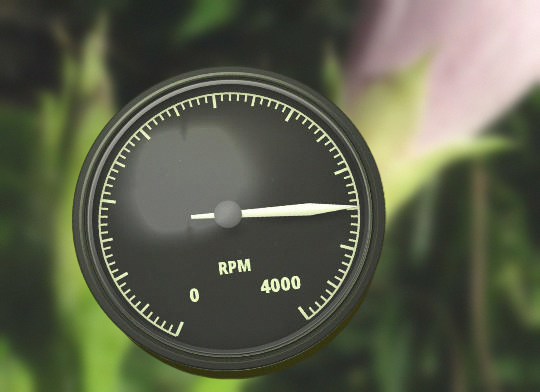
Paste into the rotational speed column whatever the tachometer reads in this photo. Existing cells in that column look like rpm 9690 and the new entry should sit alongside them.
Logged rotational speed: rpm 3250
